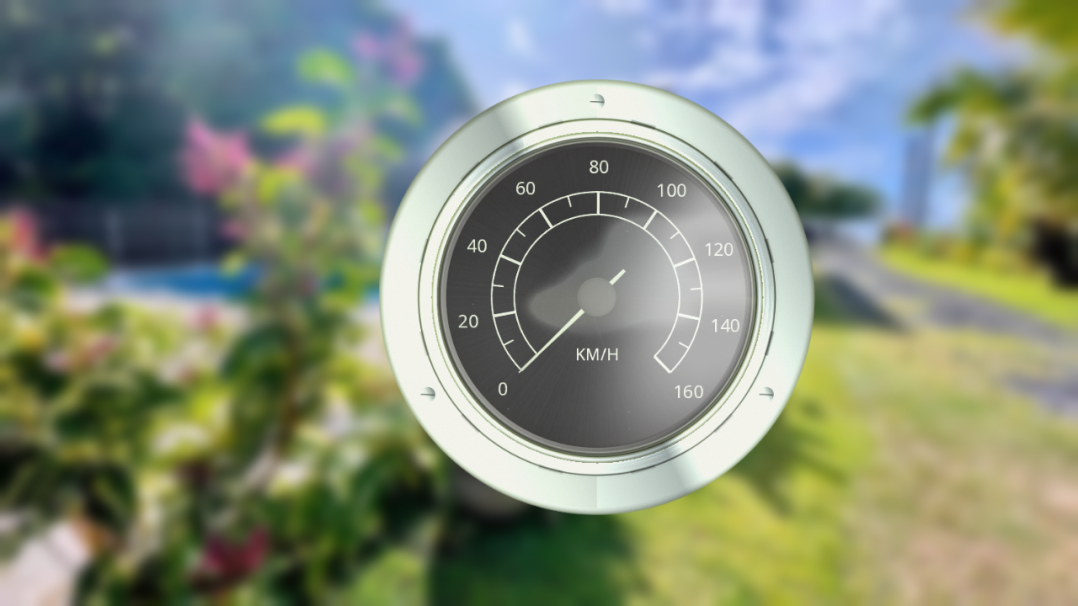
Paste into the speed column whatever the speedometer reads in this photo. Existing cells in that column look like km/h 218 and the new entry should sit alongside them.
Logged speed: km/h 0
